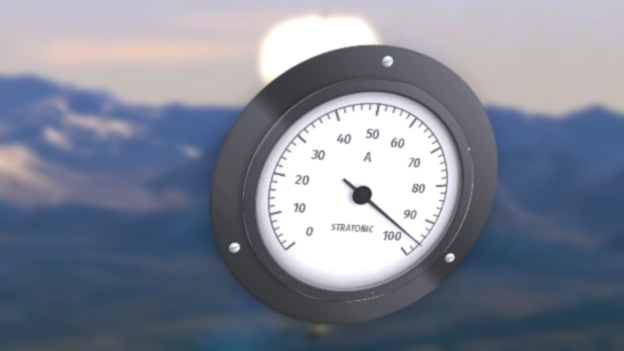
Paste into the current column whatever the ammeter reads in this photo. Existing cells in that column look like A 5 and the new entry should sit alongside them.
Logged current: A 96
